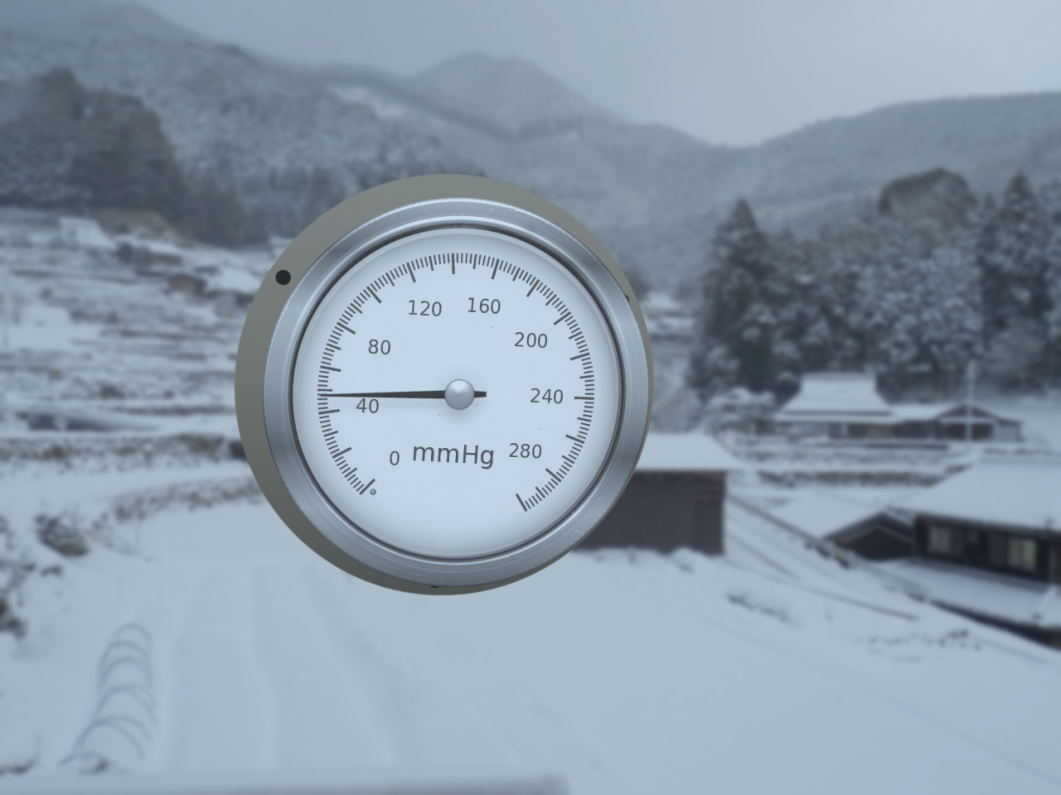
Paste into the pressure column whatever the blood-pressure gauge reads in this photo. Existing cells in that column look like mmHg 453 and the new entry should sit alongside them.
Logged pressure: mmHg 48
